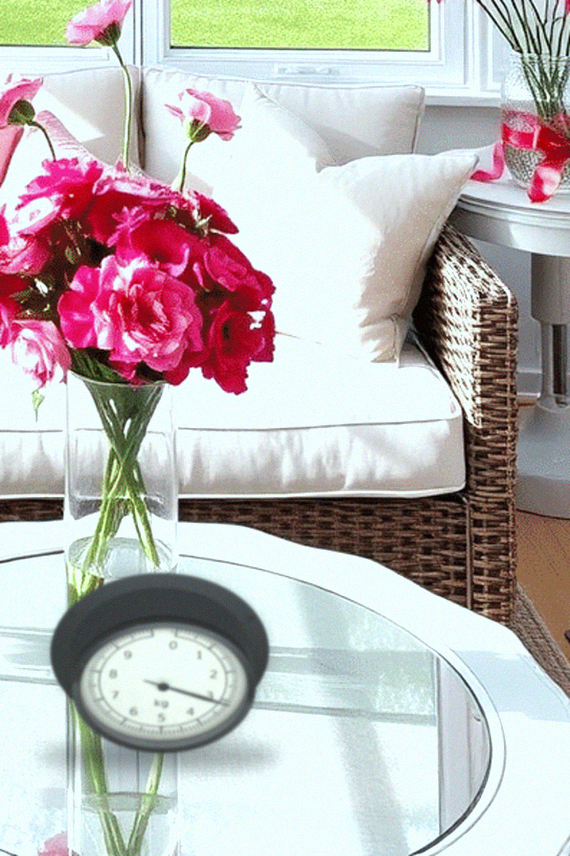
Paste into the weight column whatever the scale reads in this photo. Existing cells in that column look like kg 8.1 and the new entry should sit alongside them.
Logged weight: kg 3
